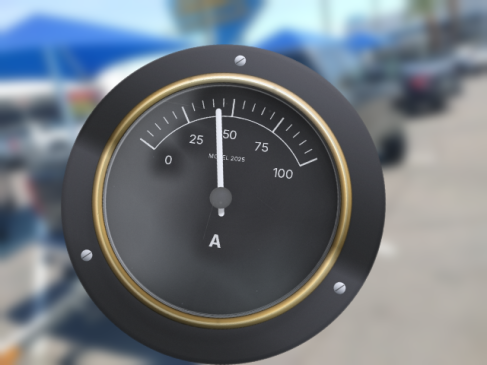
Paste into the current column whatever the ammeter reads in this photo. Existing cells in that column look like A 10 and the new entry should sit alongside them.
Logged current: A 42.5
